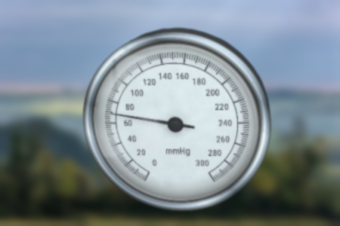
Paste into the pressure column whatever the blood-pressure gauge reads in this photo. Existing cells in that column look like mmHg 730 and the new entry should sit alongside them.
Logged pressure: mmHg 70
